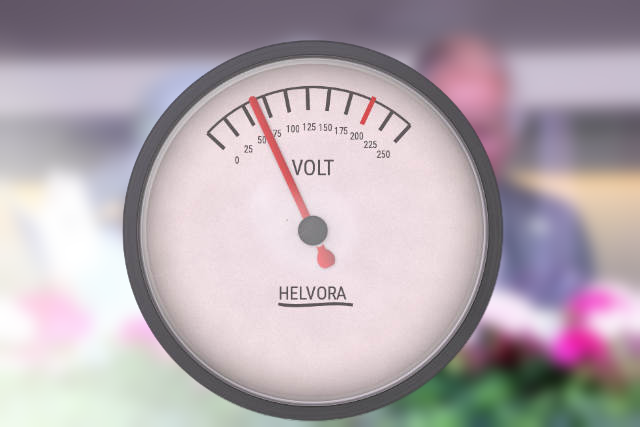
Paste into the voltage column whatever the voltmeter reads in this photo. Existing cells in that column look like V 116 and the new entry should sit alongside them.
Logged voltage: V 62.5
